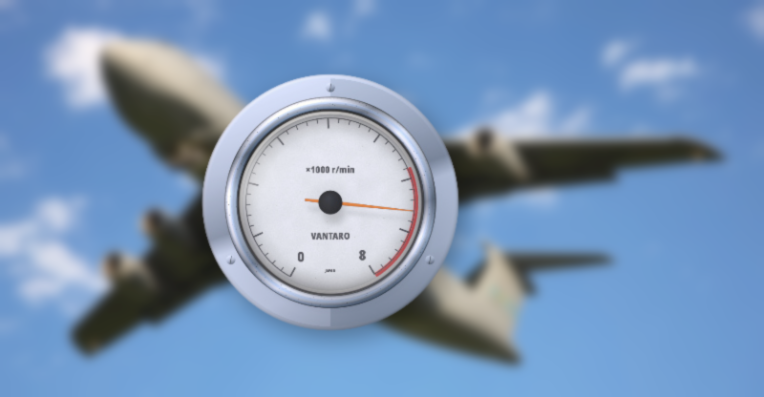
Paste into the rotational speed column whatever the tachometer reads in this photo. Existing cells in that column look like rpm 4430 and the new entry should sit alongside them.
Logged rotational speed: rpm 6600
